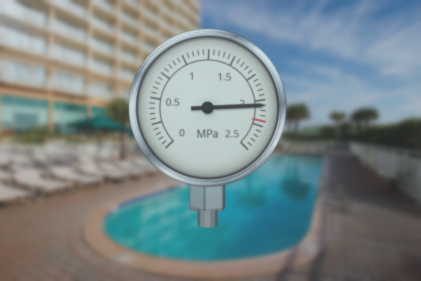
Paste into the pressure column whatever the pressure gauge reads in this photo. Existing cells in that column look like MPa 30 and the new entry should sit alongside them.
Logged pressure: MPa 2.05
